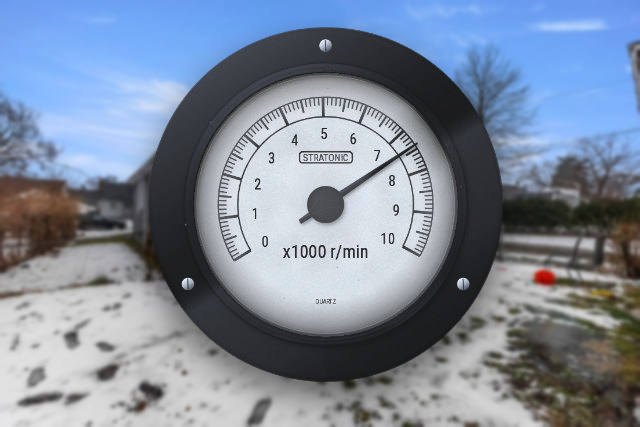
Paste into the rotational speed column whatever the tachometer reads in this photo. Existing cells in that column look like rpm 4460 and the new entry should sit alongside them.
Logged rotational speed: rpm 7400
